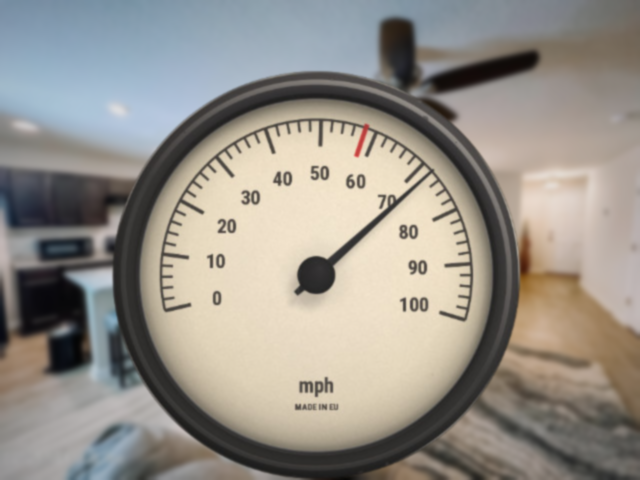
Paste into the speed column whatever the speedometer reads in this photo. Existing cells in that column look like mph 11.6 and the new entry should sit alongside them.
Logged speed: mph 72
